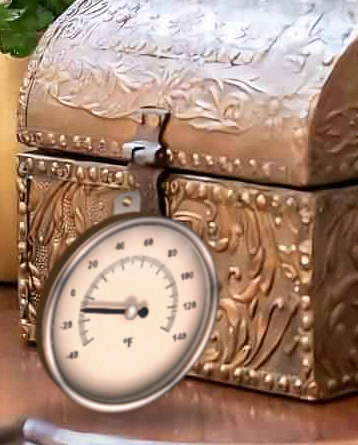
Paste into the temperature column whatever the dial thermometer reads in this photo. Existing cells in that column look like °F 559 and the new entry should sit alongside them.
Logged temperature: °F -10
